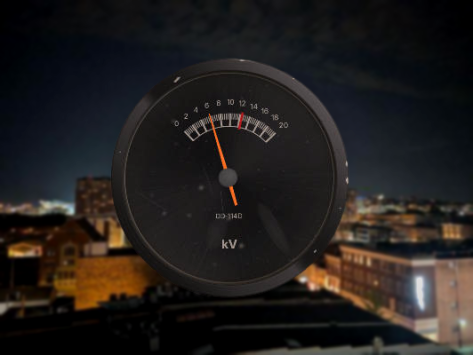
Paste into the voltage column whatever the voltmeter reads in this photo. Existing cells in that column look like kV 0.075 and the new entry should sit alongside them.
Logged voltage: kV 6
